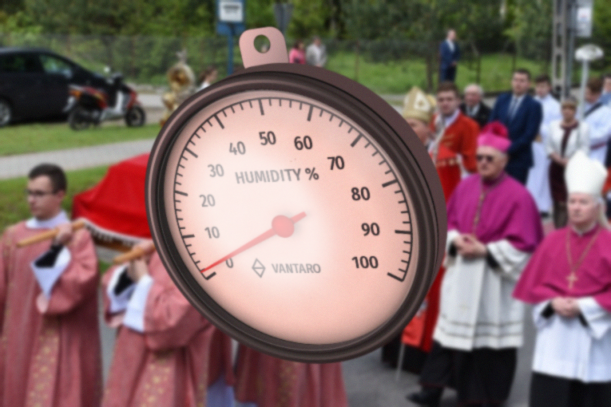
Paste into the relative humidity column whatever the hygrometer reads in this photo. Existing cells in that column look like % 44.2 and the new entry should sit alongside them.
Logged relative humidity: % 2
